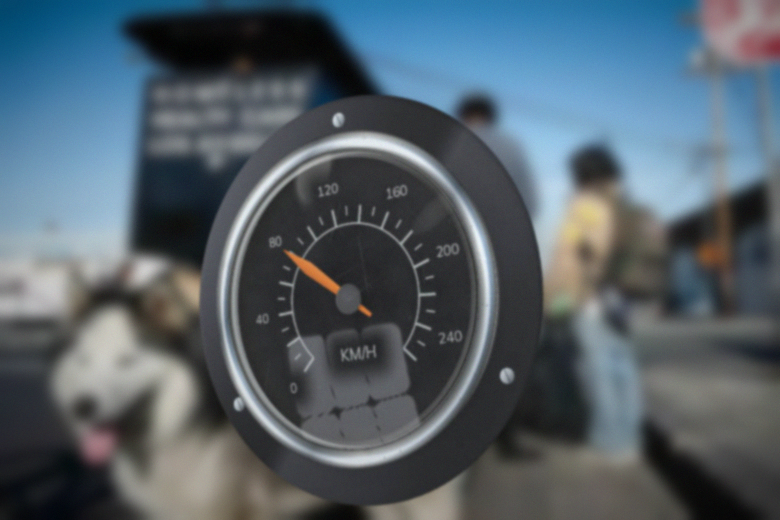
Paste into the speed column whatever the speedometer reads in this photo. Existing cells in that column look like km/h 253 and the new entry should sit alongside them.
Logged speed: km/h 80
